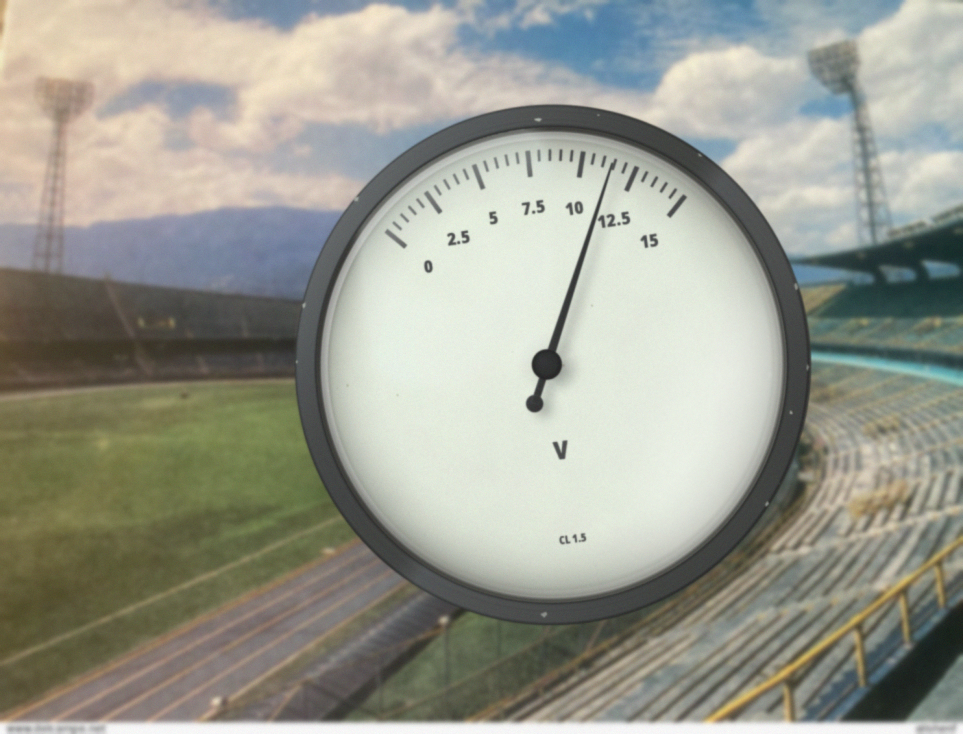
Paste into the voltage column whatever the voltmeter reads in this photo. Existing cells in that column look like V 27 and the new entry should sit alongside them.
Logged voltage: V 11.5
